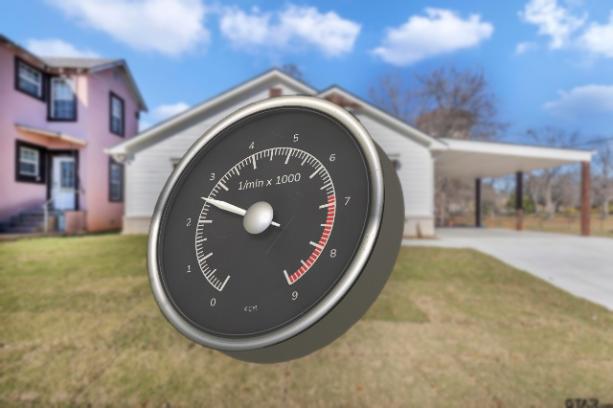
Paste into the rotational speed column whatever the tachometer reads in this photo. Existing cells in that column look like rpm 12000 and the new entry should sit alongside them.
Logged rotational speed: rpm 2500
